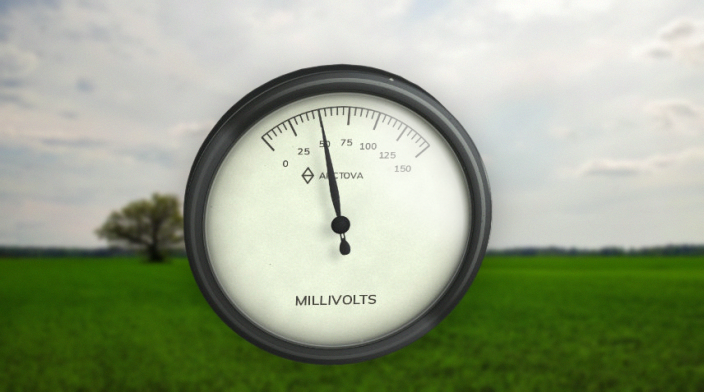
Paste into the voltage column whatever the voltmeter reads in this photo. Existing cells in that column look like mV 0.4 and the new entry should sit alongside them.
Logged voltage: mV 50
